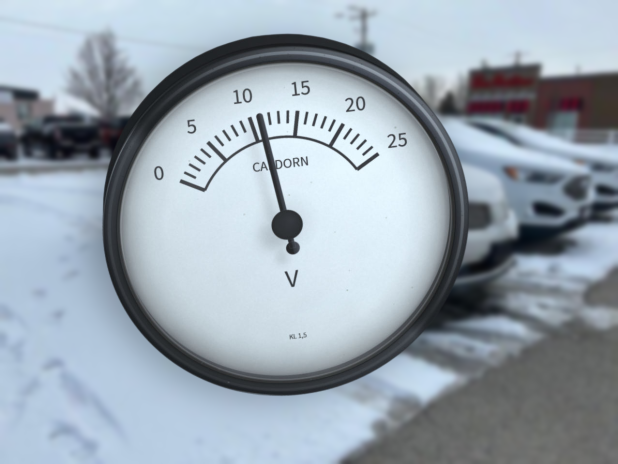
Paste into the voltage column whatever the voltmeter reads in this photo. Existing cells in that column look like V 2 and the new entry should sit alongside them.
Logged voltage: V 11
